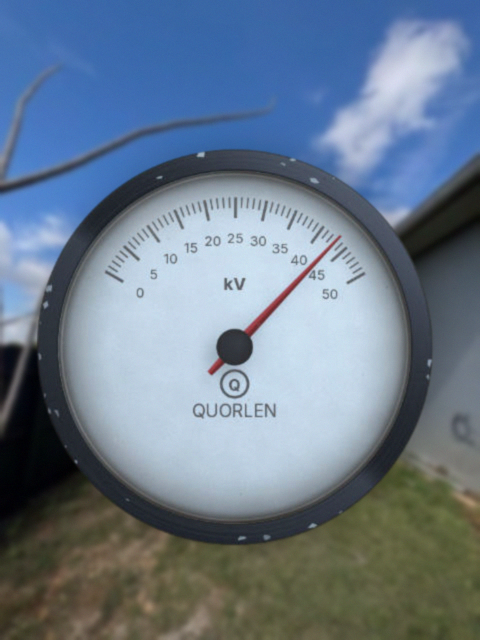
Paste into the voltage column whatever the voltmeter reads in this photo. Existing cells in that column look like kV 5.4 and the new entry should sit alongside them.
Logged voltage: kV 43
